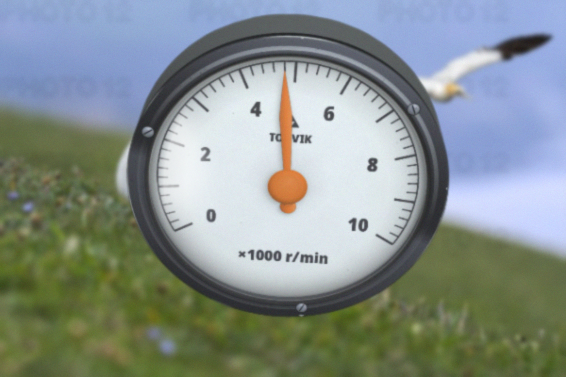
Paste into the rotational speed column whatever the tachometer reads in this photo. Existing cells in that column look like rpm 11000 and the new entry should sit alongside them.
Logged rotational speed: rpm 4800
